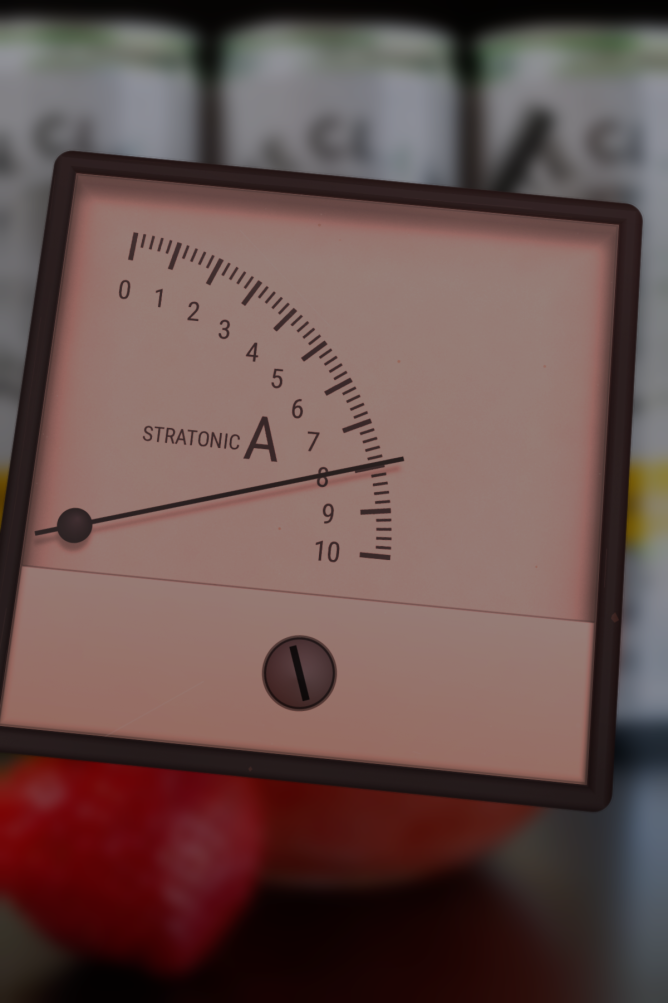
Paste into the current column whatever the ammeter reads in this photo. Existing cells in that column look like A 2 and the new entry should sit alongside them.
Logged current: A 8
